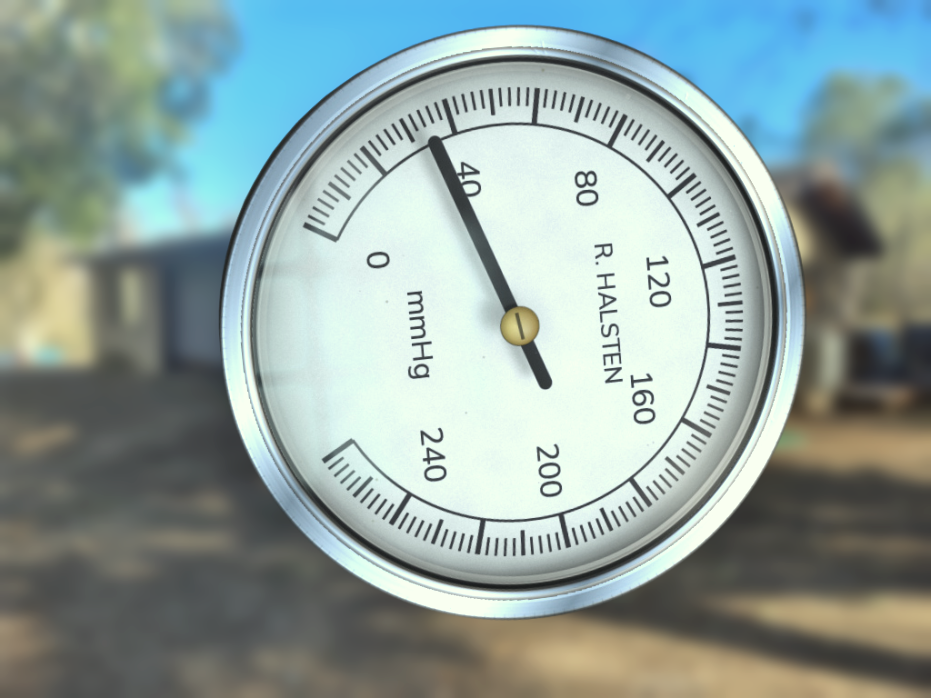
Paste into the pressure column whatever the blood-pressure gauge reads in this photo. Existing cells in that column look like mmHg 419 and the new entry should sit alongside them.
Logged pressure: mmHg 34
